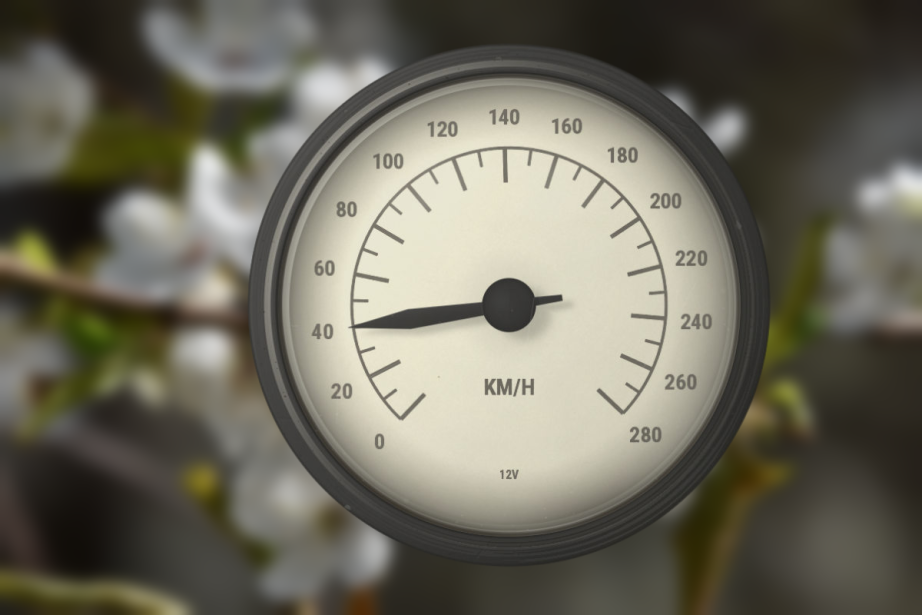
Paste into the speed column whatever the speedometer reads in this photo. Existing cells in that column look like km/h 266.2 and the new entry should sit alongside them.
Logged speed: km/h 40
